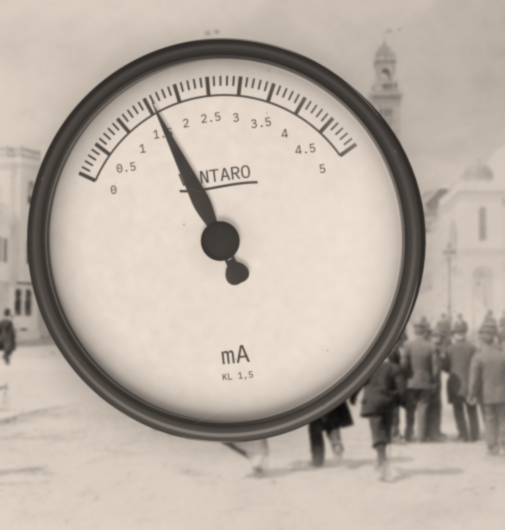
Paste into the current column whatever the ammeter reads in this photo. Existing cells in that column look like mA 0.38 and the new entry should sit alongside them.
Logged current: mA 1.6
